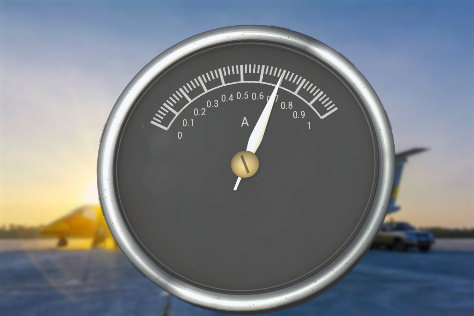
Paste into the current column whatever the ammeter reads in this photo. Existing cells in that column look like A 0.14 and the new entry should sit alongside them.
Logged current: A 0.7
